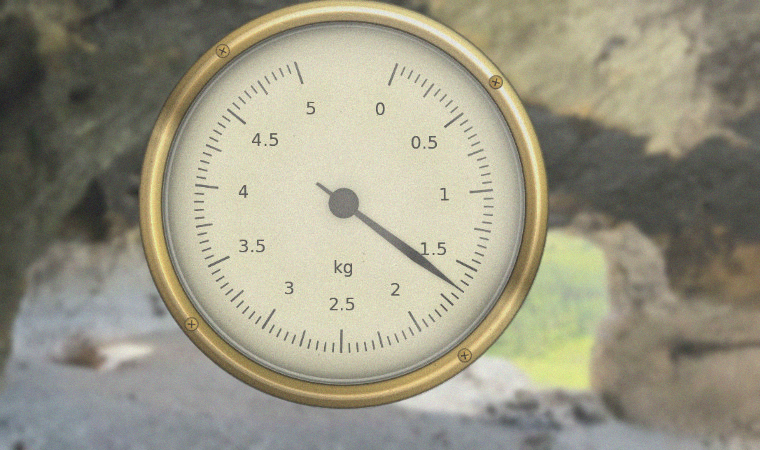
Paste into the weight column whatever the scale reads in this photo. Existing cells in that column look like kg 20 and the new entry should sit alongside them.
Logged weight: kg 1.65
